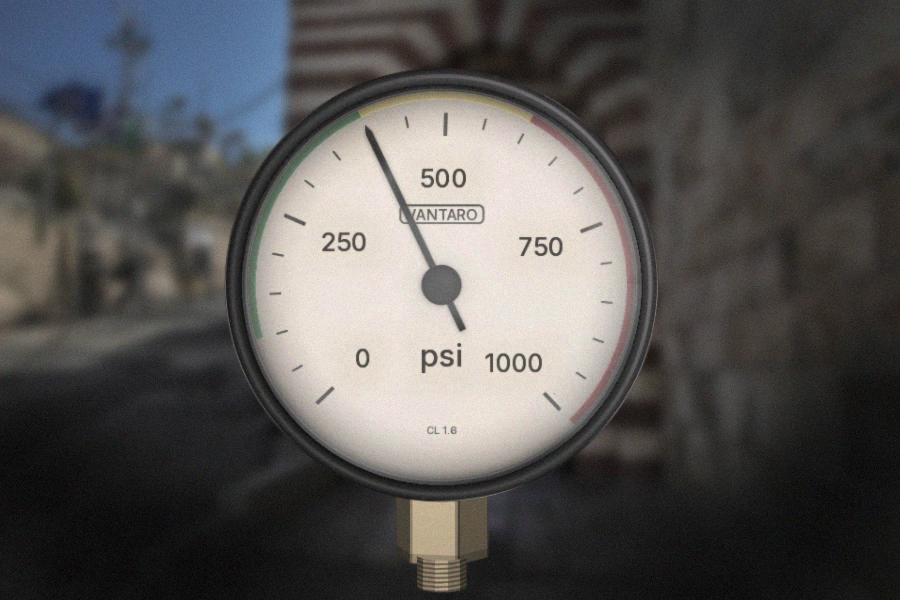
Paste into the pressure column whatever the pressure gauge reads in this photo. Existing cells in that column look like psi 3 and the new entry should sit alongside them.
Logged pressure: psi 400
